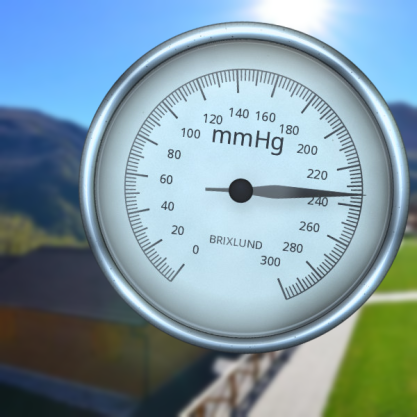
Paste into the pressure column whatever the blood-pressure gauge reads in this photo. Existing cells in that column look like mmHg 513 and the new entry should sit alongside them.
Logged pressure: mmHg 234
